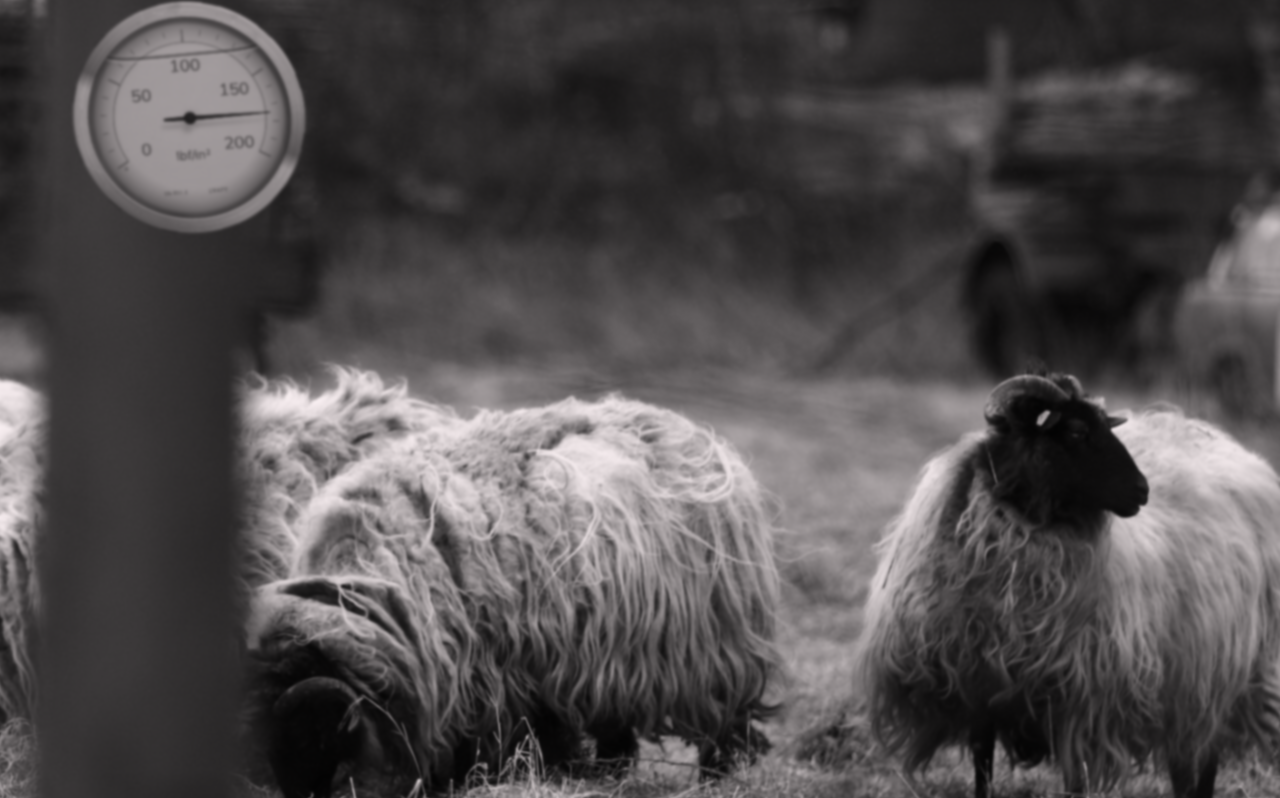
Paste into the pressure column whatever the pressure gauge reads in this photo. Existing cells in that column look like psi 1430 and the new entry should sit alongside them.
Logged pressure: psi 175
